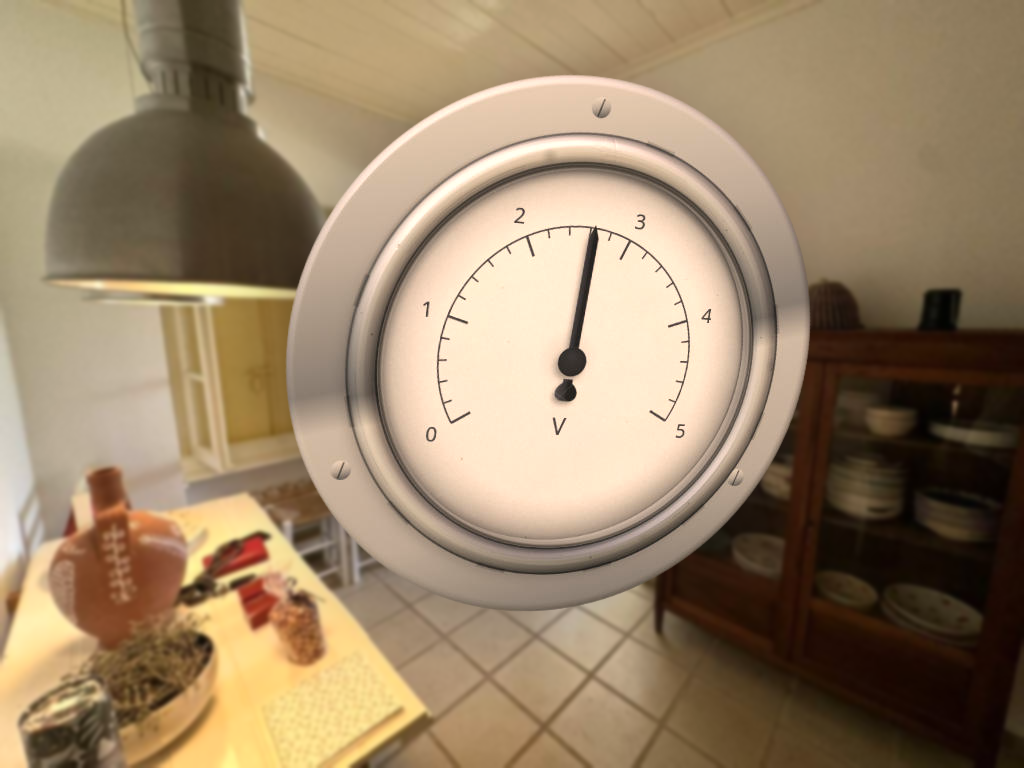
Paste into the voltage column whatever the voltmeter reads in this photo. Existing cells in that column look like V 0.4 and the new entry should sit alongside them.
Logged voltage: V 2.6
